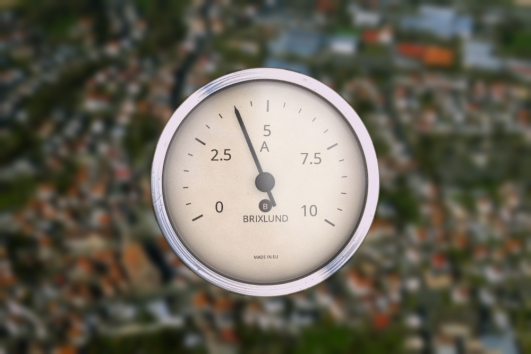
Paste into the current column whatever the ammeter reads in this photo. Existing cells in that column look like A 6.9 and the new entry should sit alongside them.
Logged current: A 4
